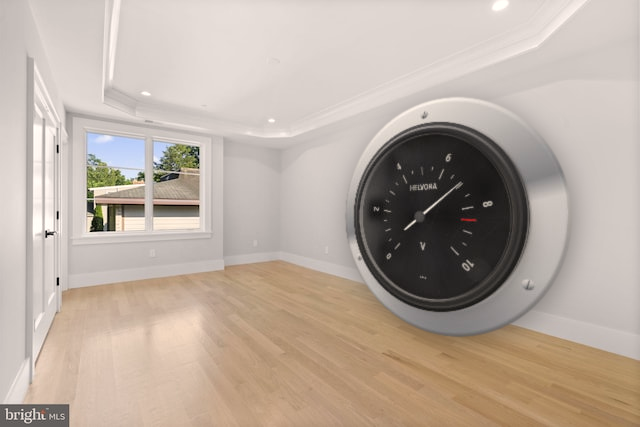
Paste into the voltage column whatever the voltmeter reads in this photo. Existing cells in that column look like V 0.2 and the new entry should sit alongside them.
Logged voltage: V 7
